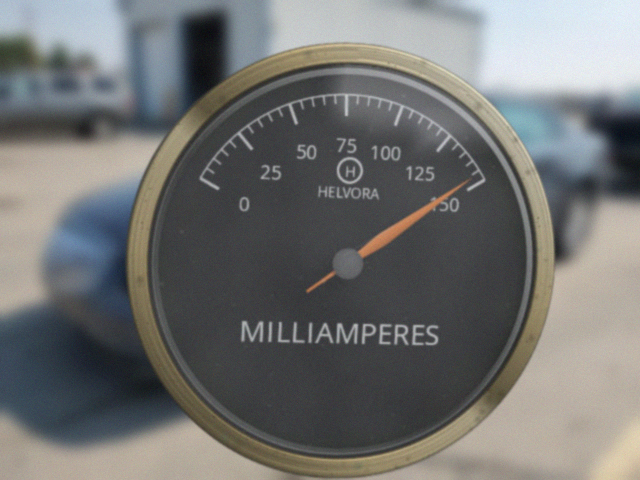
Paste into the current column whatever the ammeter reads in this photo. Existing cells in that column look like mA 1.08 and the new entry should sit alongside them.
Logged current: mA 145
